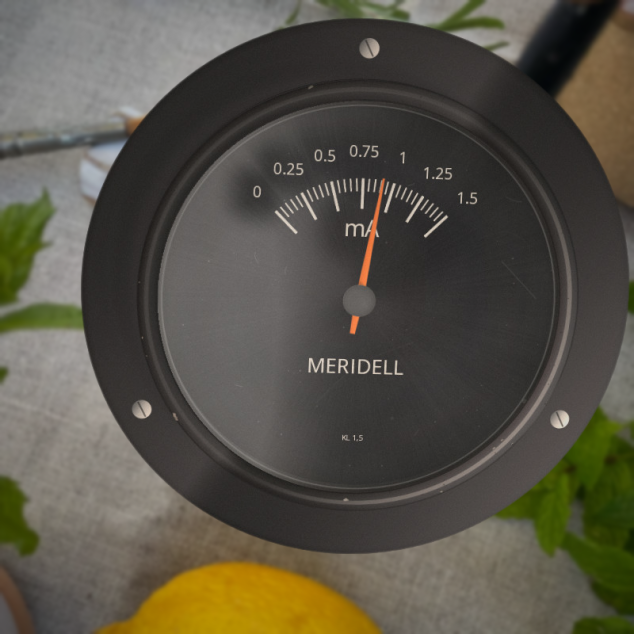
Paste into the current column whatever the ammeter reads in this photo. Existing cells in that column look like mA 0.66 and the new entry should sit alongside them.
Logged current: mA 0.9
